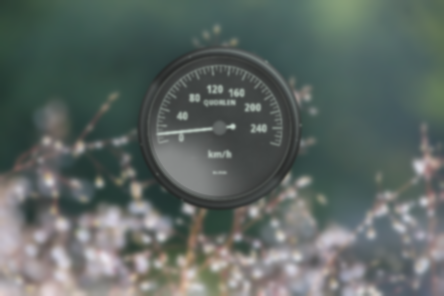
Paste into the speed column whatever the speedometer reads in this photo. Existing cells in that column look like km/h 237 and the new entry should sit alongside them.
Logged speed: km/h 10
